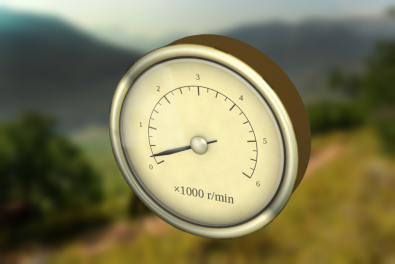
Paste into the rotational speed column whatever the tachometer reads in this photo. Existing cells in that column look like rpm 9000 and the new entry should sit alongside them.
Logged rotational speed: rpm 250
